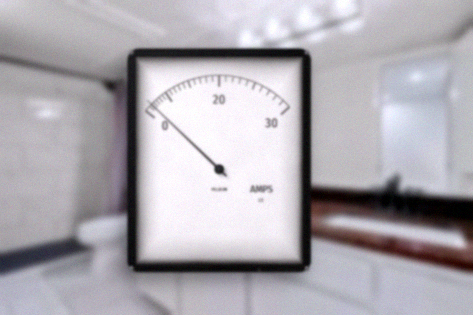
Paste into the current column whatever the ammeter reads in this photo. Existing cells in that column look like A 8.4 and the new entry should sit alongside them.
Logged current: A 5
